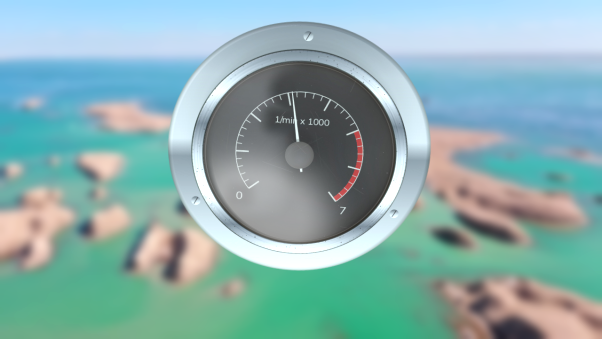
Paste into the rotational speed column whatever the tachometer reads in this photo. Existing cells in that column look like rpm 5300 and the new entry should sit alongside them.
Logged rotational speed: rpm 3100
